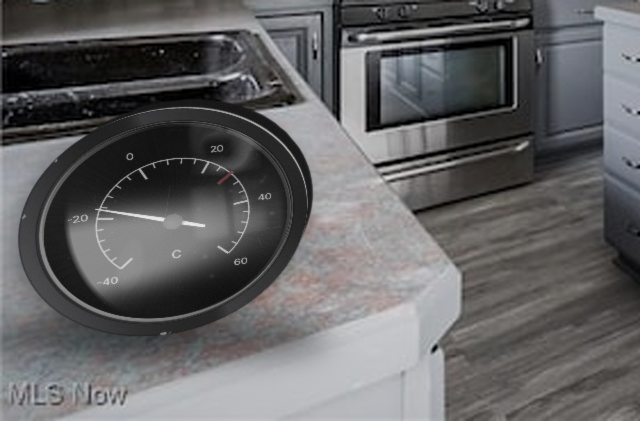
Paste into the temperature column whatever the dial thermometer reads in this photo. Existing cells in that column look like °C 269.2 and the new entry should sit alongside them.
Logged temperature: °C -16
